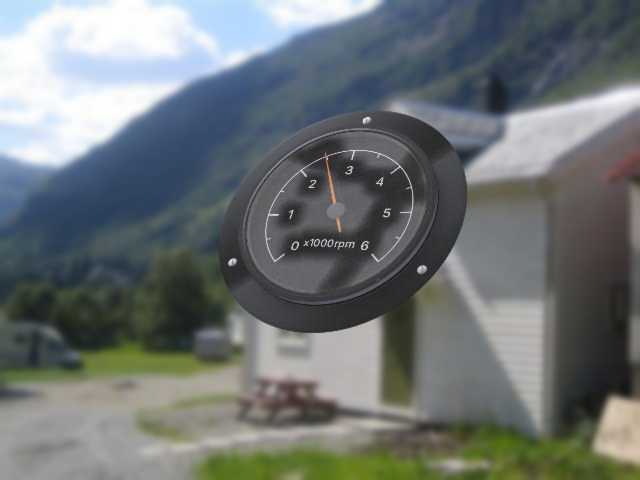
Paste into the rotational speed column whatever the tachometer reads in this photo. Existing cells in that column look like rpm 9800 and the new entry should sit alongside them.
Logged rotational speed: rpm 2500
